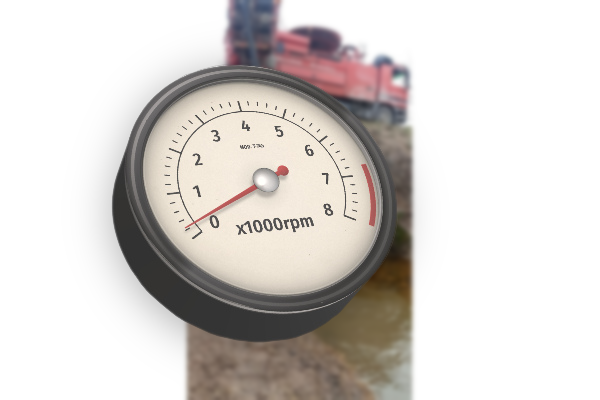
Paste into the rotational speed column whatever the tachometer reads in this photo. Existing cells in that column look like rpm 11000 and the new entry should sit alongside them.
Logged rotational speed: rpm 200
